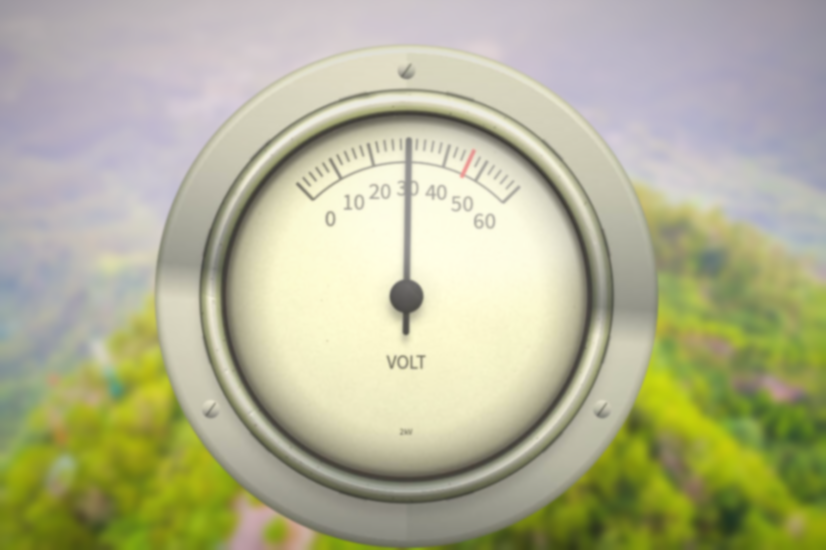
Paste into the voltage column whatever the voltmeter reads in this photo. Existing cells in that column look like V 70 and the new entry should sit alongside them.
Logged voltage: V 30
